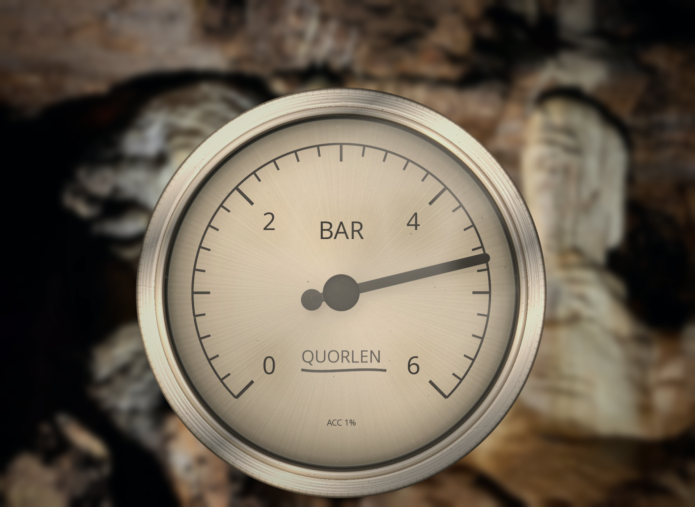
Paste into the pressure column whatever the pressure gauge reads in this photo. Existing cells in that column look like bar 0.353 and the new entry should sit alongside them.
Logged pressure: bar 4.7
